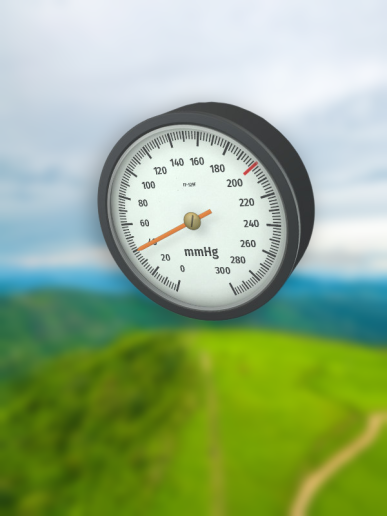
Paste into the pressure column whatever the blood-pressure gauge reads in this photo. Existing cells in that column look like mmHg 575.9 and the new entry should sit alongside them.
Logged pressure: mmHg 40
